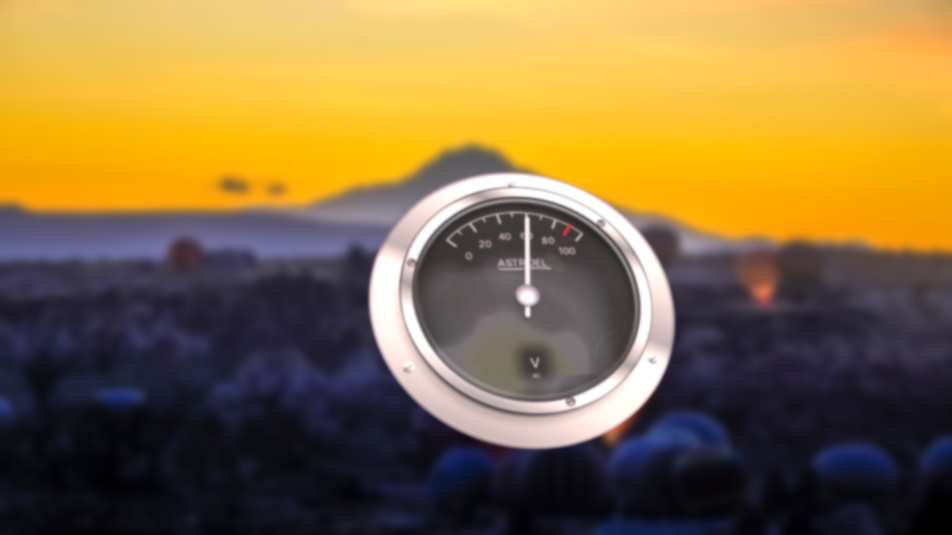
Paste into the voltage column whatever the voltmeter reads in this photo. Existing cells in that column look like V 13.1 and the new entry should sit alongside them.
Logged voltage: V 60
